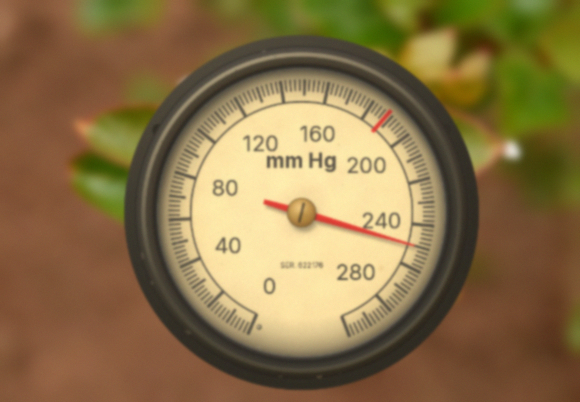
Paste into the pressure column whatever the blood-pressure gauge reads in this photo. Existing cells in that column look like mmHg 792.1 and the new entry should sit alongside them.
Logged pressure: mmHg 250
